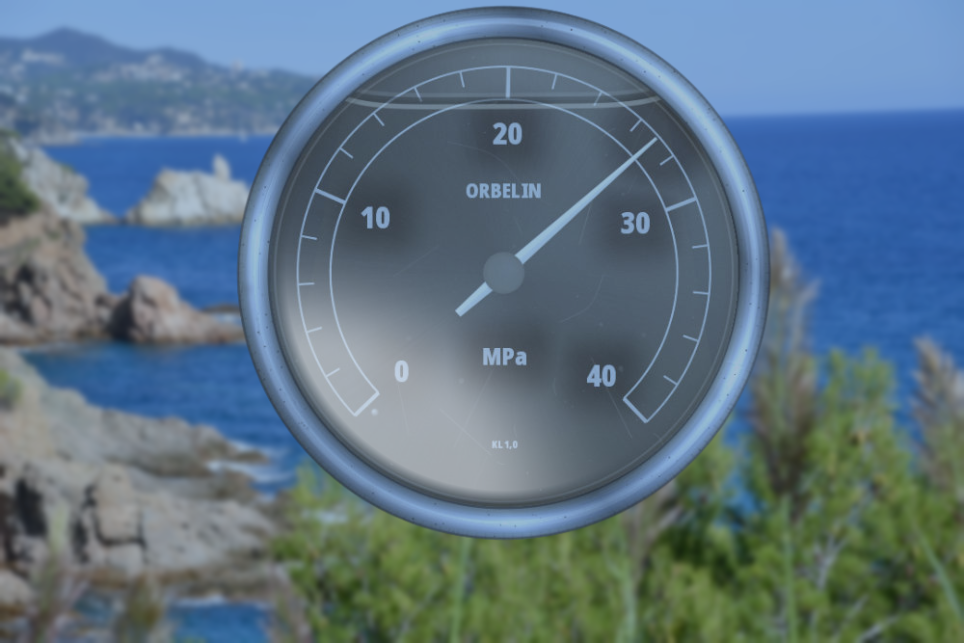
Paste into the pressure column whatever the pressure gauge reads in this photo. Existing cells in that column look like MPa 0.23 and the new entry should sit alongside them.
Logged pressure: MPa 27
